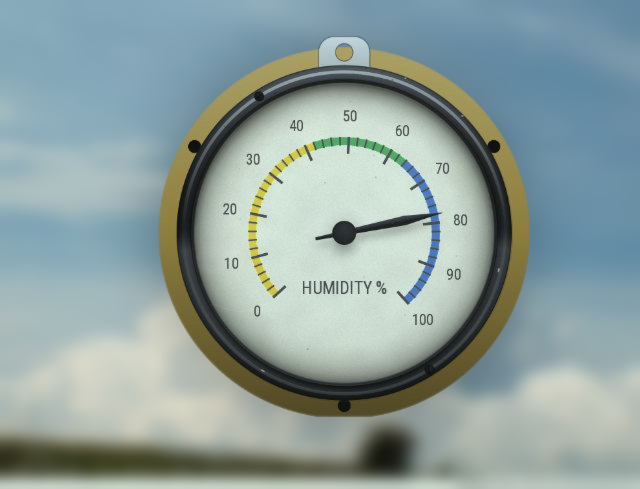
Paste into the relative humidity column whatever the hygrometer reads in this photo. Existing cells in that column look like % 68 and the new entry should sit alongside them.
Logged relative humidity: % 78
